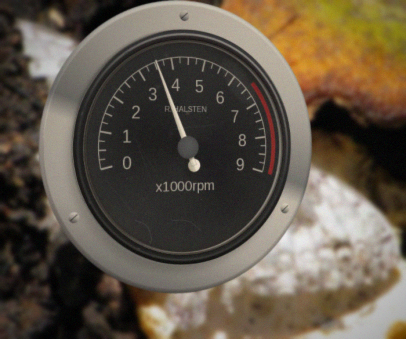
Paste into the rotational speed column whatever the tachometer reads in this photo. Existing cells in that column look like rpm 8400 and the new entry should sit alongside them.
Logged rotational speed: rpm 3500
